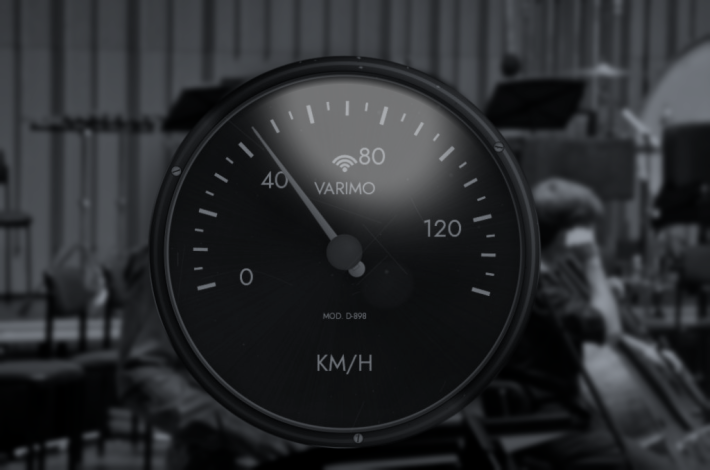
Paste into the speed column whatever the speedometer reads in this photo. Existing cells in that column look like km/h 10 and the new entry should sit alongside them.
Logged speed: km/h 45
